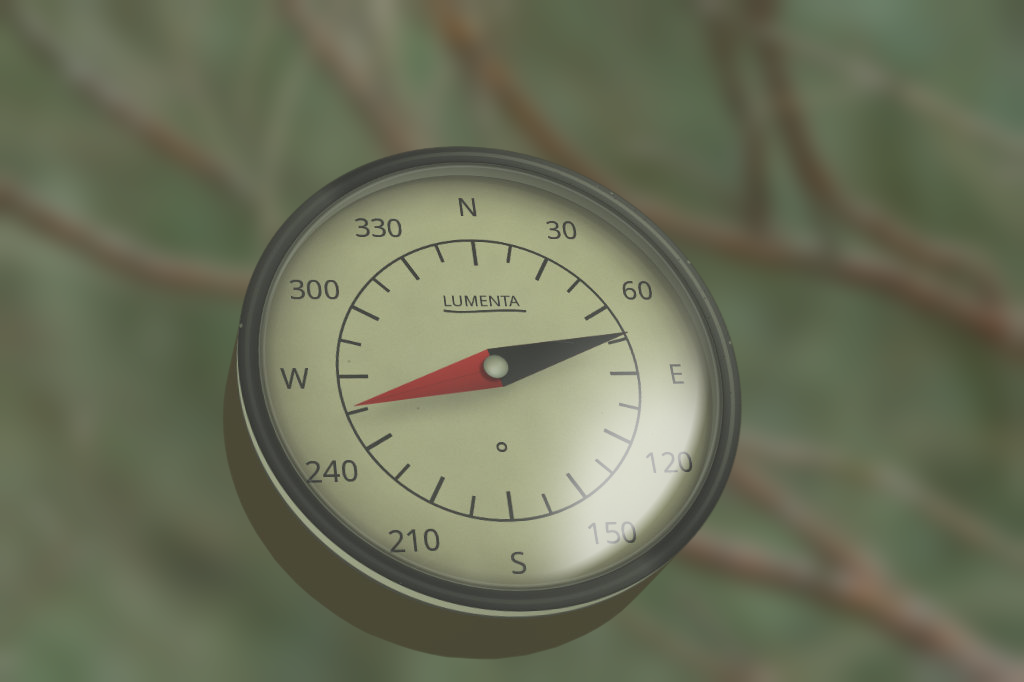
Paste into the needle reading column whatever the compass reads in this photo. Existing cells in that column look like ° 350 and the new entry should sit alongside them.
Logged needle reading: ° 255
